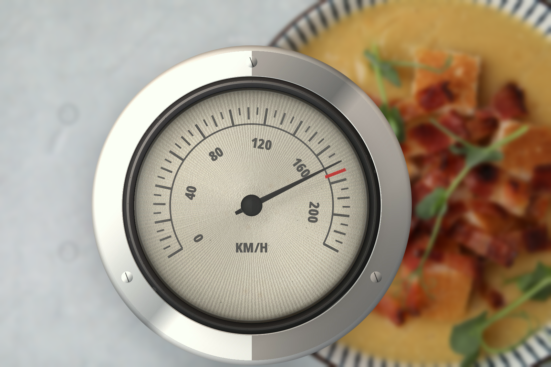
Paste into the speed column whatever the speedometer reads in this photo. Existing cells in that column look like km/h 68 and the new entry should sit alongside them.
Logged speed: km/h 170
